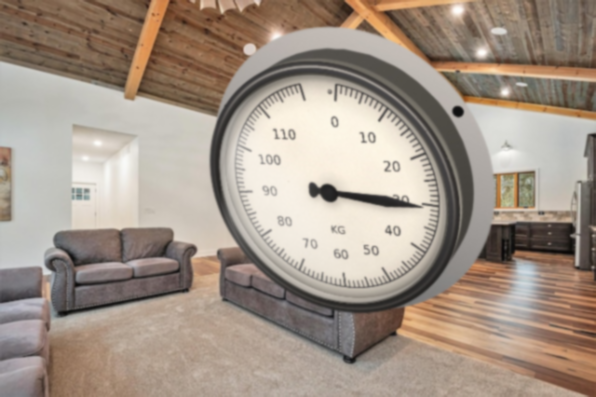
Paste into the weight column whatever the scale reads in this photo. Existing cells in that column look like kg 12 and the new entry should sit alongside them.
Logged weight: kg 30
